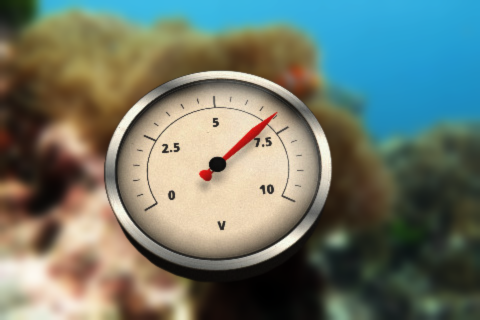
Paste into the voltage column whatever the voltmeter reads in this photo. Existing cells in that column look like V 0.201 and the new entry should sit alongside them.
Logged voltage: V 7
